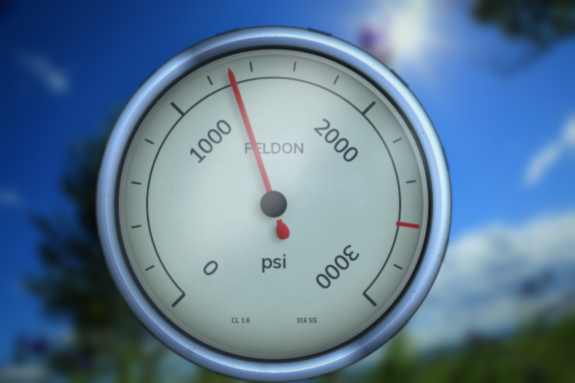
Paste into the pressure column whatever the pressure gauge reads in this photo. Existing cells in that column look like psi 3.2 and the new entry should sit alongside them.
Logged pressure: psi 1300
